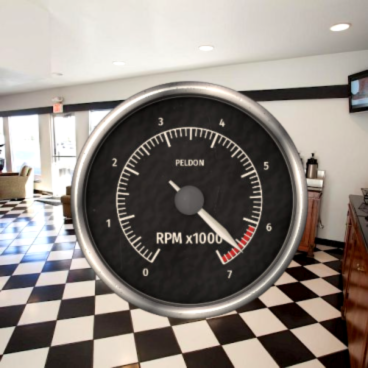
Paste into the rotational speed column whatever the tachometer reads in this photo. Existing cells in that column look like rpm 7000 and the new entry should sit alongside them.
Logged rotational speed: rpm 6600
